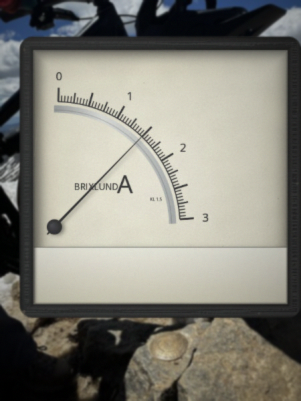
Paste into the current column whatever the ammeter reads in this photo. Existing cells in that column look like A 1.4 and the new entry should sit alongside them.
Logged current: A 1.5
